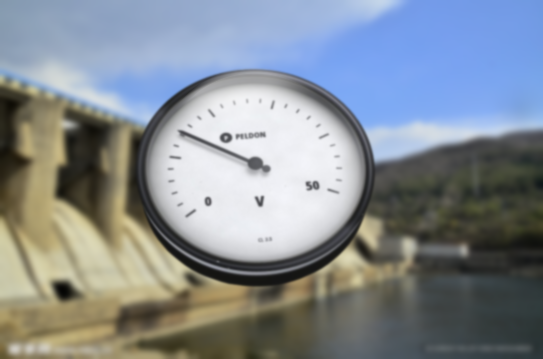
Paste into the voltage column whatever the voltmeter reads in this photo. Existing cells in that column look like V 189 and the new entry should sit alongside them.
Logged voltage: V 14
